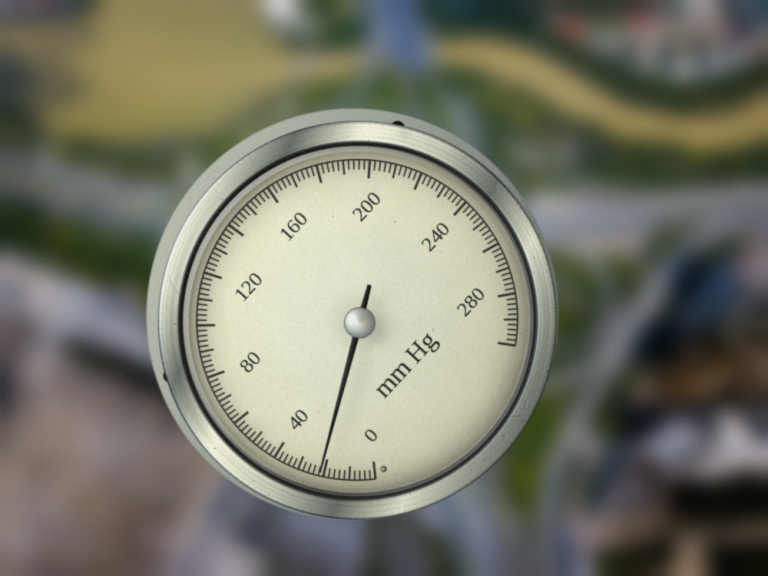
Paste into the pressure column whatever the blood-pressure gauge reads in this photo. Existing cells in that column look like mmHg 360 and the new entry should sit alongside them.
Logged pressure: mmHg 22
